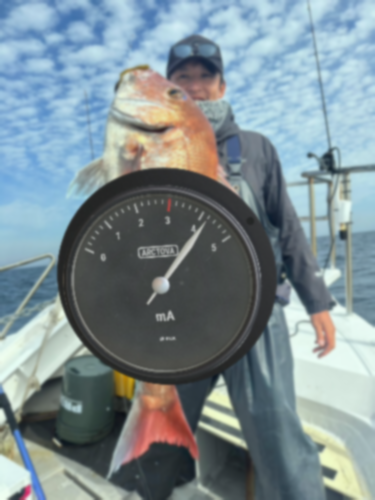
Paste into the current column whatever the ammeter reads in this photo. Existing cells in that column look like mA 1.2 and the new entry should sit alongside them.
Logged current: mA 4.2
